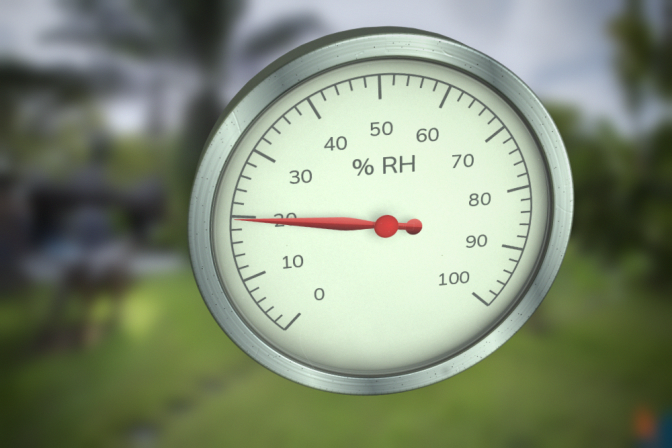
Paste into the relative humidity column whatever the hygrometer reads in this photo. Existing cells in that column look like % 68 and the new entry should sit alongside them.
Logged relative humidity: % 20
